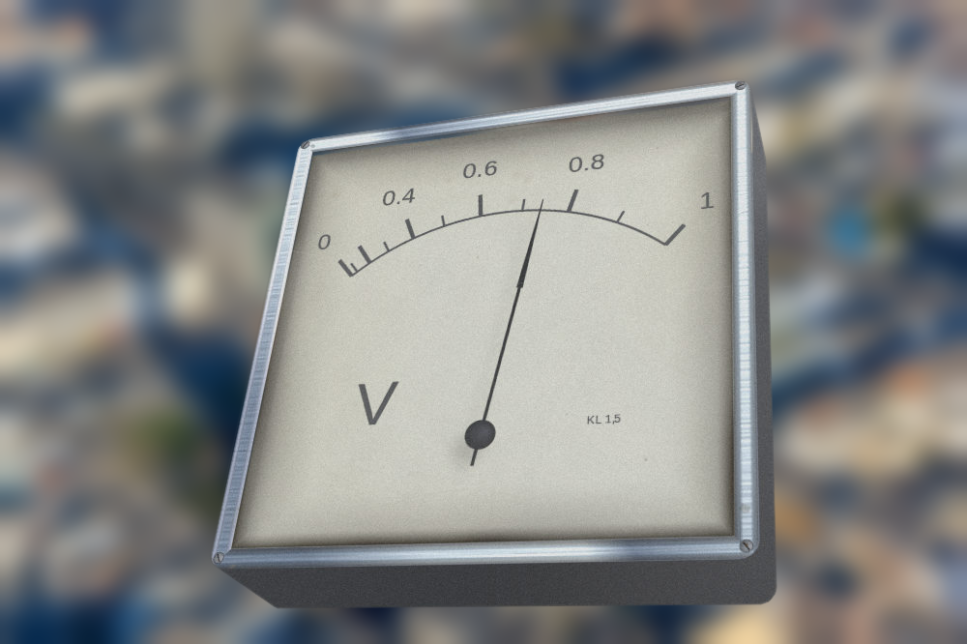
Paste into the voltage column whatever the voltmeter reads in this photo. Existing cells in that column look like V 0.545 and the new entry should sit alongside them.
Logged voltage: V 0.75
